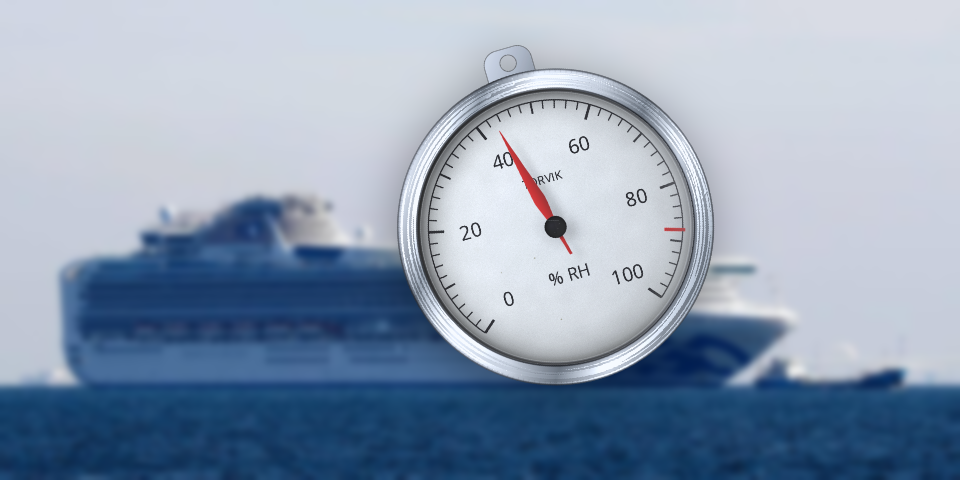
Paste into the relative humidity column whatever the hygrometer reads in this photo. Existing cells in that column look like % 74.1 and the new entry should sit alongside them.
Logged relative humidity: % 43
